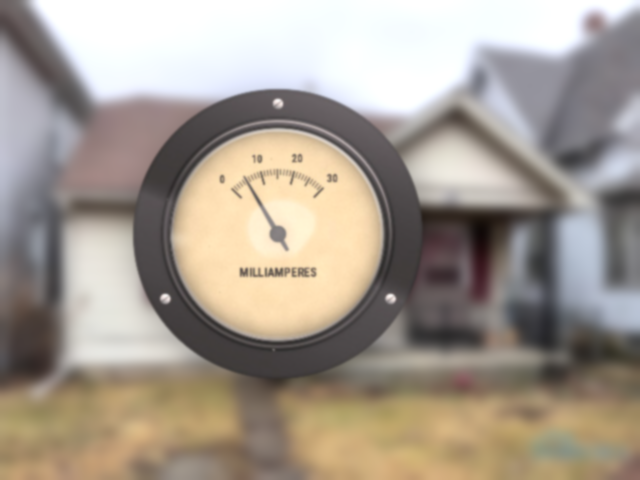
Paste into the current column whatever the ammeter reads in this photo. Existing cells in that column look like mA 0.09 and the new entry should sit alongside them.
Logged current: mA 5
